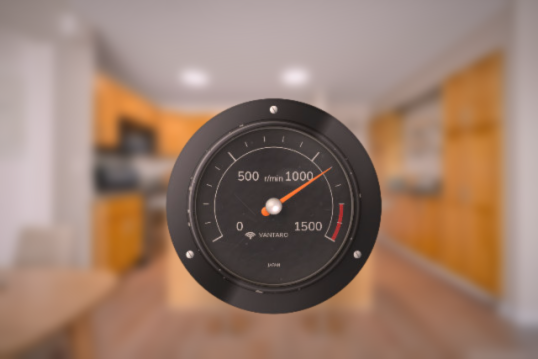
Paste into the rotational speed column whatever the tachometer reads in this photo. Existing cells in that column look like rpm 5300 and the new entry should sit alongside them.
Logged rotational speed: rpm 1100
